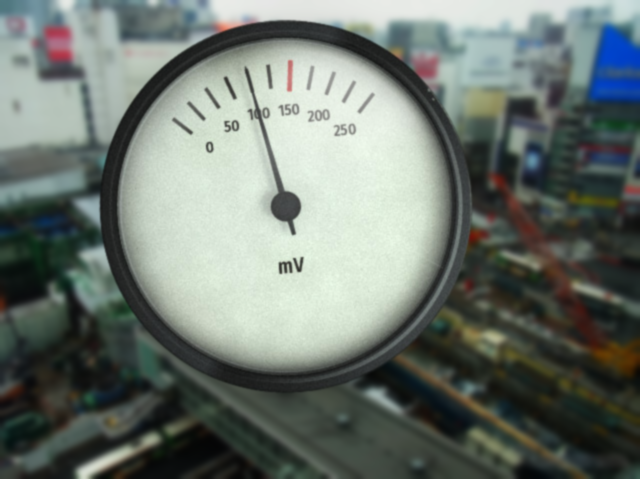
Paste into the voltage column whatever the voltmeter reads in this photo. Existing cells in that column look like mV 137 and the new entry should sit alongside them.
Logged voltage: mV 100
